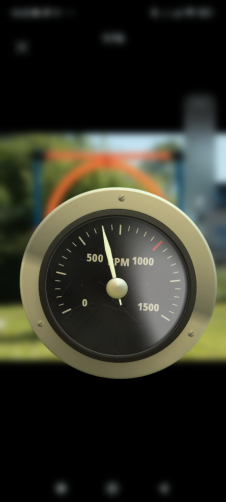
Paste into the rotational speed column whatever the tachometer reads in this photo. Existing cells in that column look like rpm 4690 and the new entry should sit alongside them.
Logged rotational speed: rpm 650
